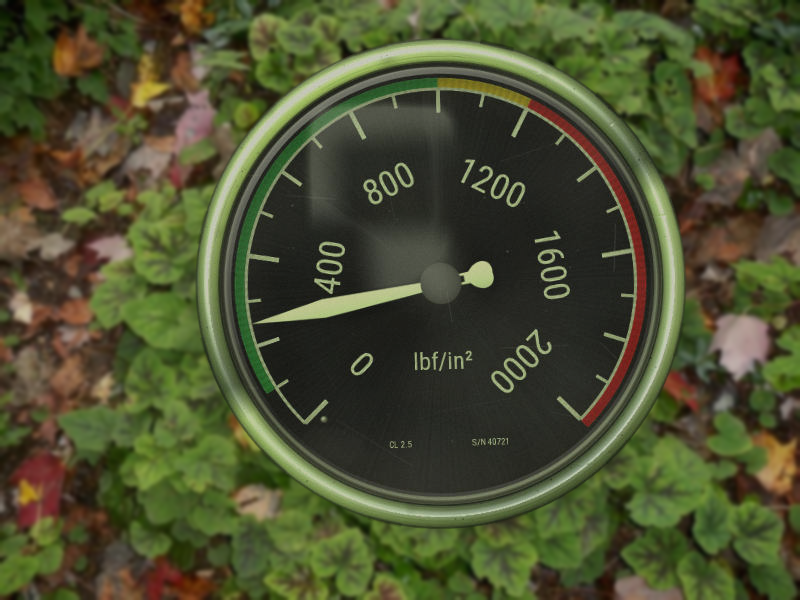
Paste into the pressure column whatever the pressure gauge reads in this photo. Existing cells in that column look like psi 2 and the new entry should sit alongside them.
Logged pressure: psi 250
